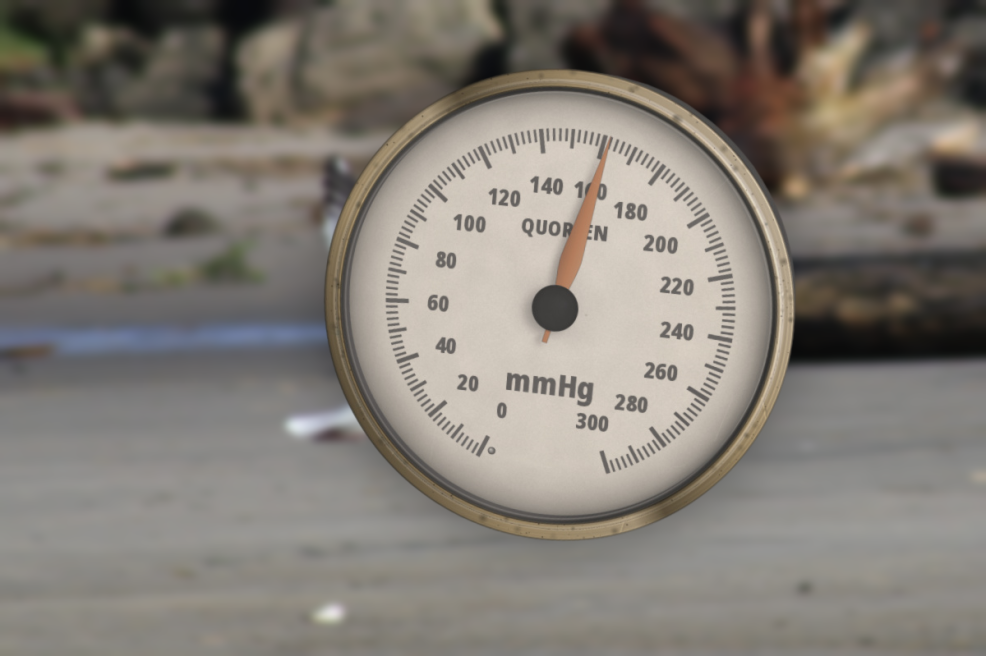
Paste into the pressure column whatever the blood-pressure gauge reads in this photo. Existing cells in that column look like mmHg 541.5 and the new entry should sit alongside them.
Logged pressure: mmHg 162
